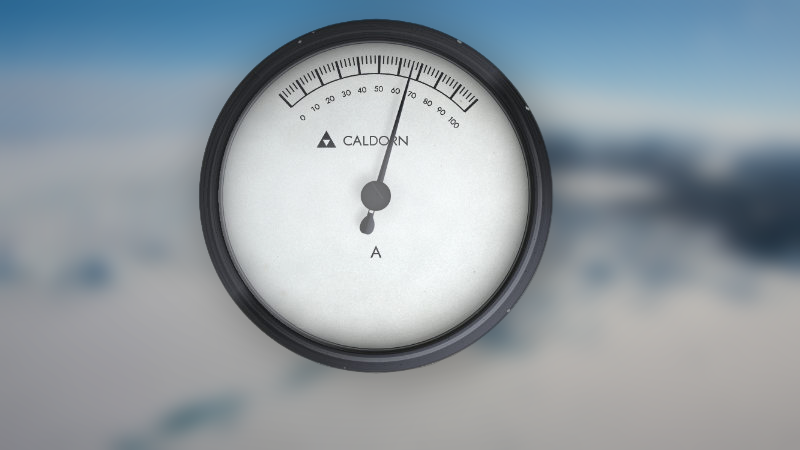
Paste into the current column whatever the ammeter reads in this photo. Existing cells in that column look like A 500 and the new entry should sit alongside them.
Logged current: A 66
